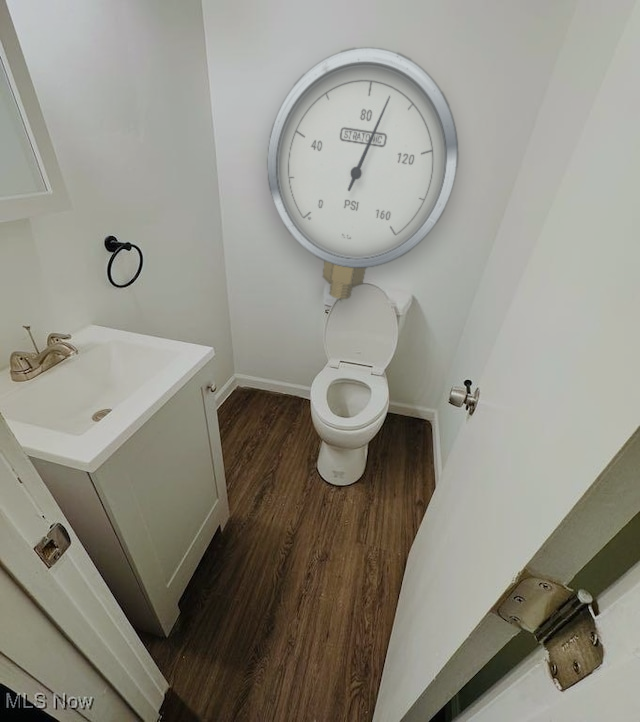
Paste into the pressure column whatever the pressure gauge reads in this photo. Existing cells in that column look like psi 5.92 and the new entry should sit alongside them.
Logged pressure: psi 90
